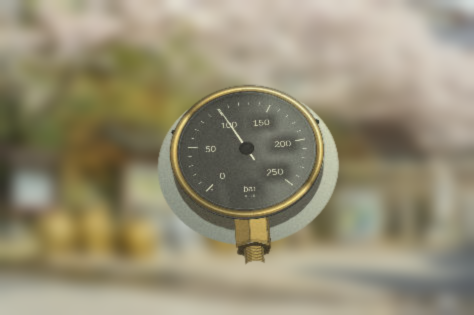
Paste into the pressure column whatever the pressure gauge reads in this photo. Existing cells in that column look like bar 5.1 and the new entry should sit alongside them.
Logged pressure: bar 100
